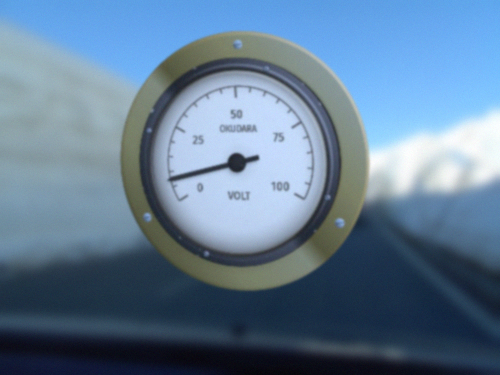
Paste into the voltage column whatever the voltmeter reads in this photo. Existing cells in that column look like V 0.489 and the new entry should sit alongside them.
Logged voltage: V 7.5
